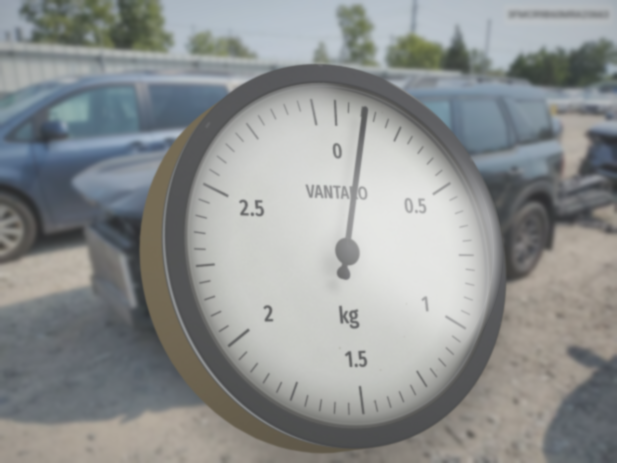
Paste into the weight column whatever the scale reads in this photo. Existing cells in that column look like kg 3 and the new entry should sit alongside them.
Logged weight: kg 0.1
